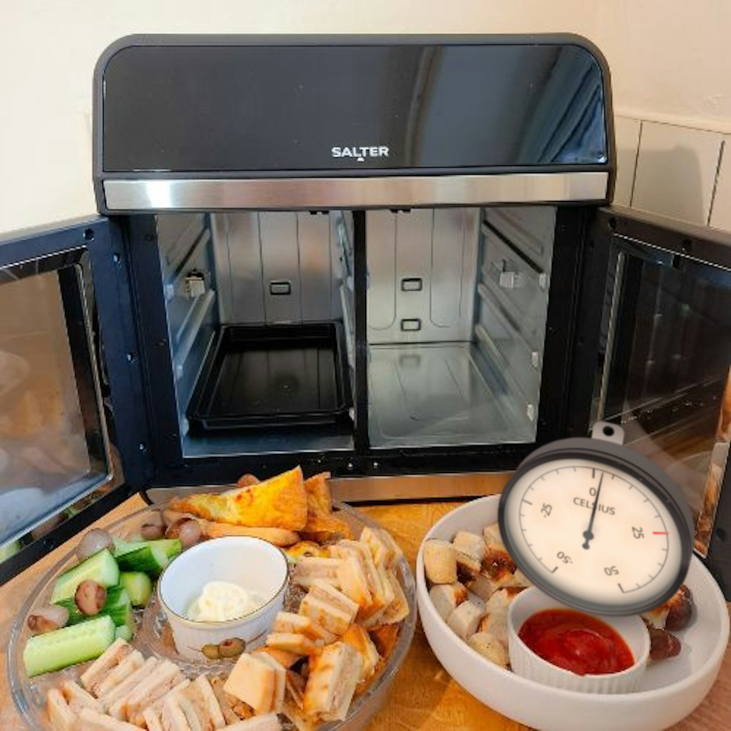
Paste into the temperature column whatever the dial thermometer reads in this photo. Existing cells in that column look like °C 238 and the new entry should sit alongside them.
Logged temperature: °C 2.5
